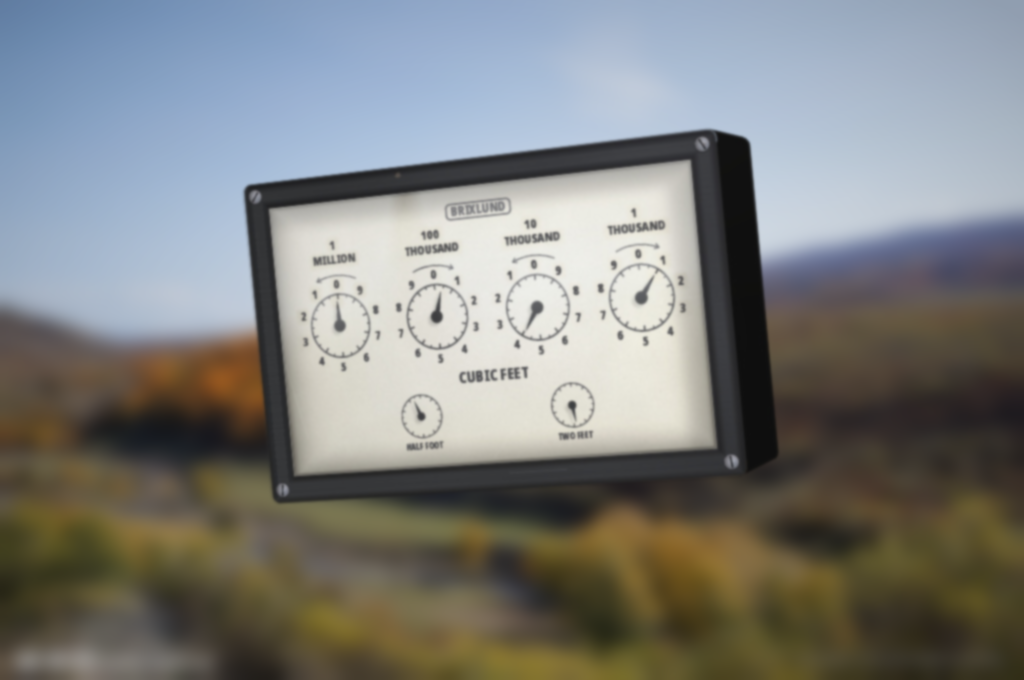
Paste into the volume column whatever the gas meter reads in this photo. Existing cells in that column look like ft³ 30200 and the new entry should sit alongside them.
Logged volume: ft³ 4100
